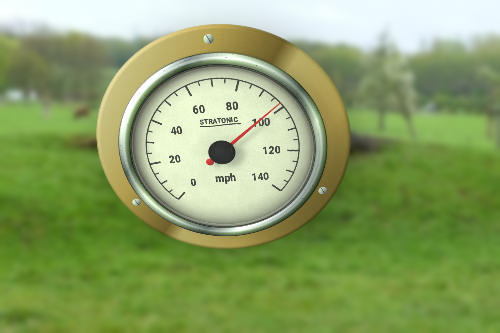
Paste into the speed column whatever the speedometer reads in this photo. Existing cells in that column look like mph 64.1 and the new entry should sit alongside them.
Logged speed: mph 97.5
